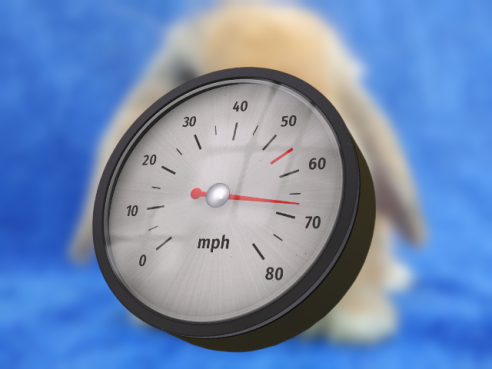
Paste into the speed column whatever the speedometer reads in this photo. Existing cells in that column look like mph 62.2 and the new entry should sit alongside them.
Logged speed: mph 67.5
